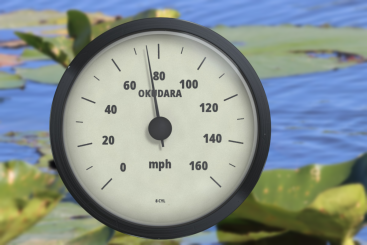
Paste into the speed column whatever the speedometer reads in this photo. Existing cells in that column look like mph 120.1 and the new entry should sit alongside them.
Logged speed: mph 75
